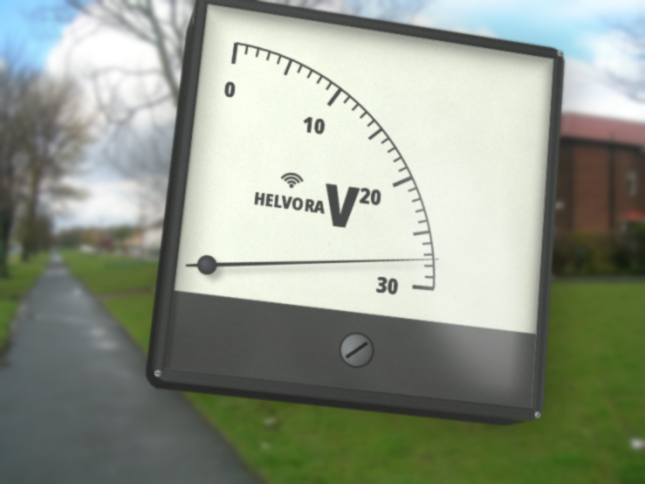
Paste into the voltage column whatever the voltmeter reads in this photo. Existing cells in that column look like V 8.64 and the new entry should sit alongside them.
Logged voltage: V 27.5
